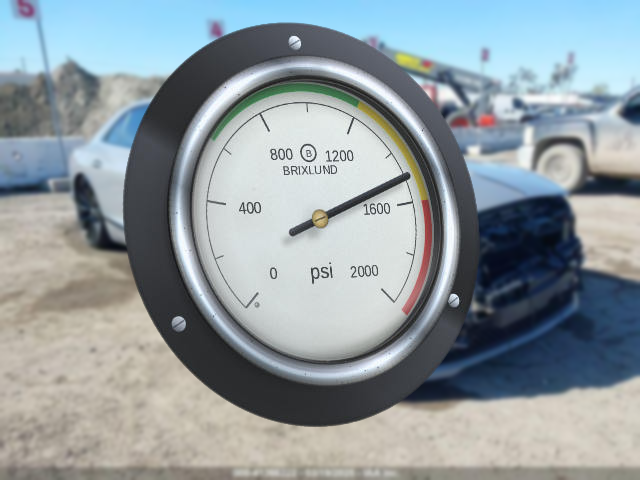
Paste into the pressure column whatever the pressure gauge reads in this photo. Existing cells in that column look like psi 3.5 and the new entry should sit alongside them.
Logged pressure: psi 1500
